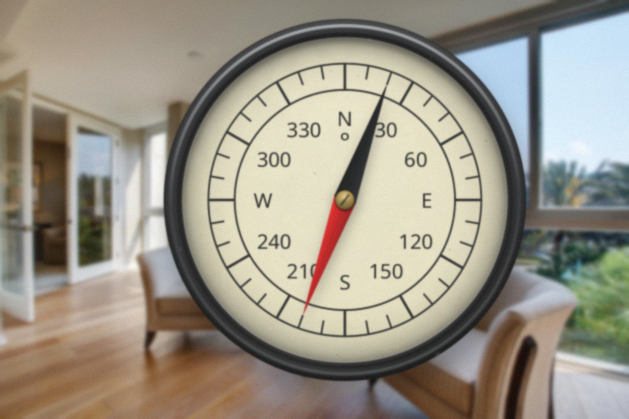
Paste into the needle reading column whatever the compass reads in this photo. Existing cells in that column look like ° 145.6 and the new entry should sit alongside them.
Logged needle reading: ° 200
